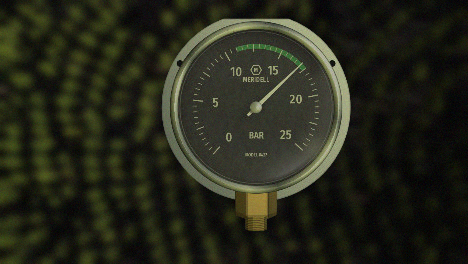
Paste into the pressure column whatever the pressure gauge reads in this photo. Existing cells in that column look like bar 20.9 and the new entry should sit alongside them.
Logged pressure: bar 17
